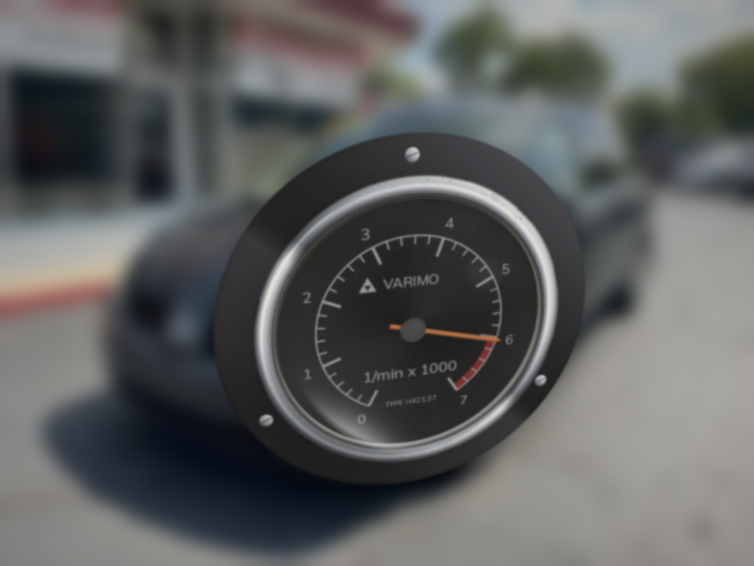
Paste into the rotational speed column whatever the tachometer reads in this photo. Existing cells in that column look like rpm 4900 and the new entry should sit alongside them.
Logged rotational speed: rpm 6000
